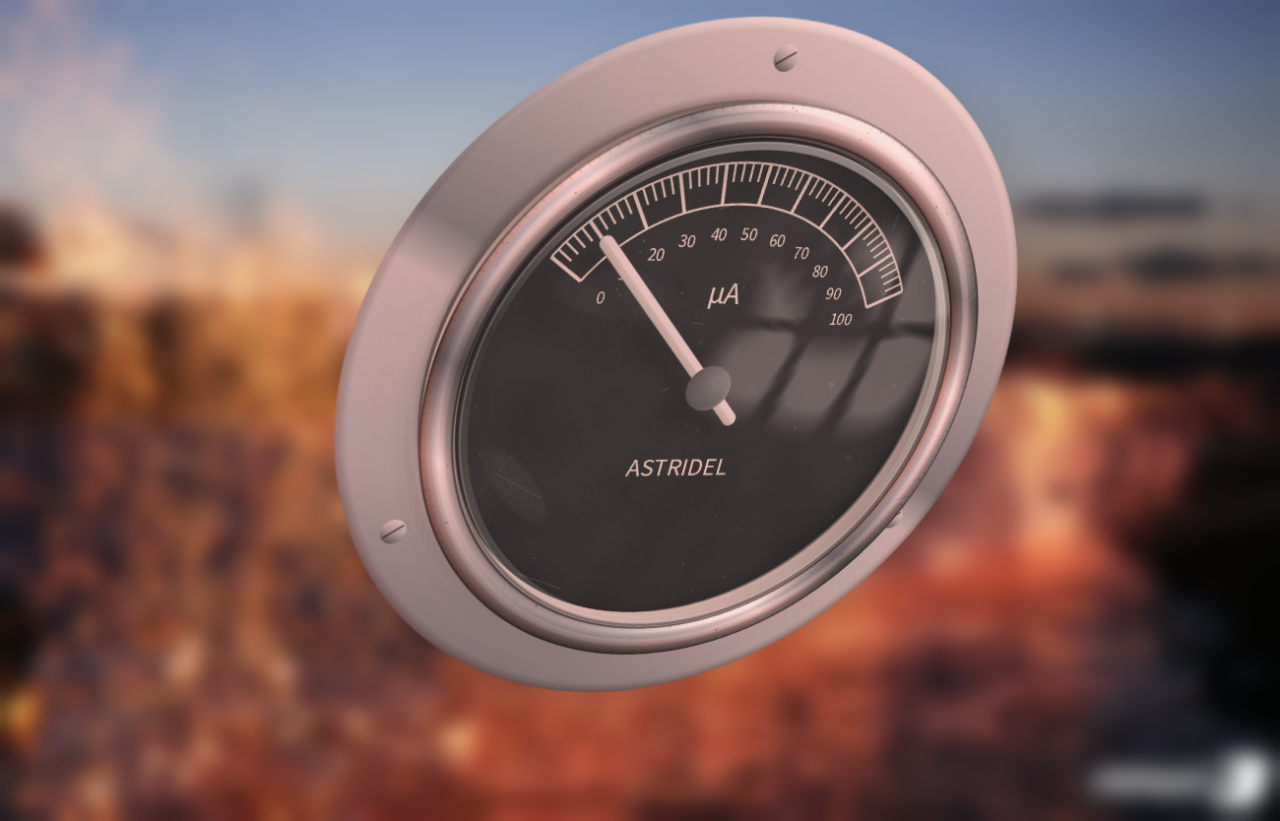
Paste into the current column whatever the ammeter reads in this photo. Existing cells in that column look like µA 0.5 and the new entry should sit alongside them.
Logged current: µA 10
